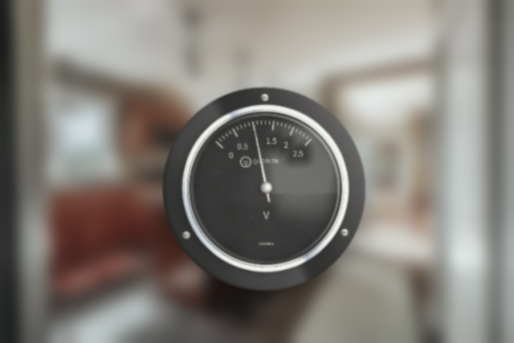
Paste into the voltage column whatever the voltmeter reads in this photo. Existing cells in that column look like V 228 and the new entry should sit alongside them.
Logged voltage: V 1
